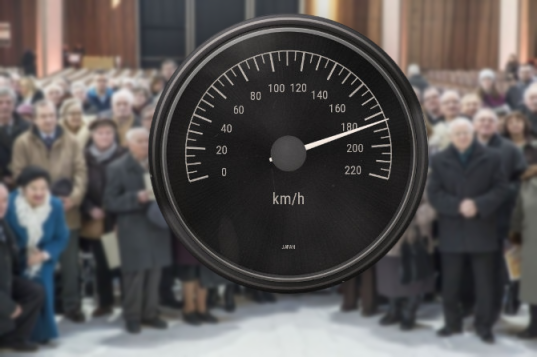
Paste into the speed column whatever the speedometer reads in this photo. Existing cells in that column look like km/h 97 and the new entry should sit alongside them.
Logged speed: km/h 185
